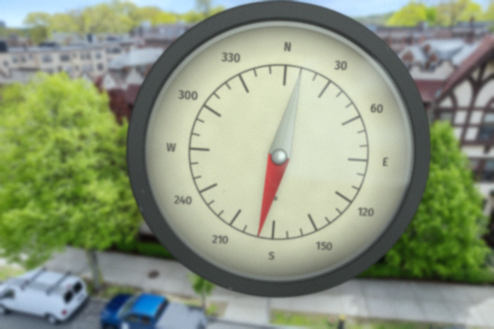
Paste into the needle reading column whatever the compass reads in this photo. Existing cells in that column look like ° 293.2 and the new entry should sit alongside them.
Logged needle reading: ° 190
